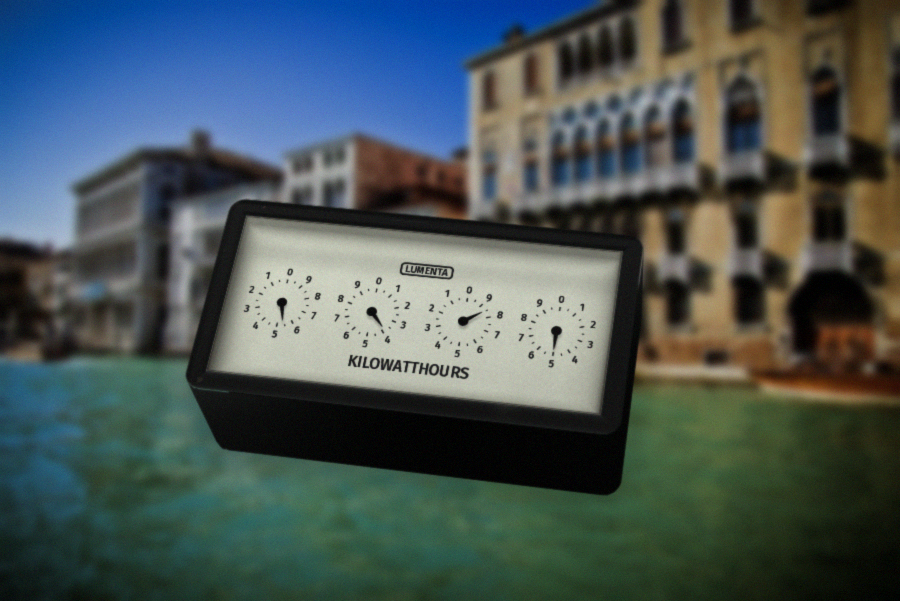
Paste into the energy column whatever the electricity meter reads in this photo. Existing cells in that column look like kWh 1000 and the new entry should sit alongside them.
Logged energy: kWh 5385
